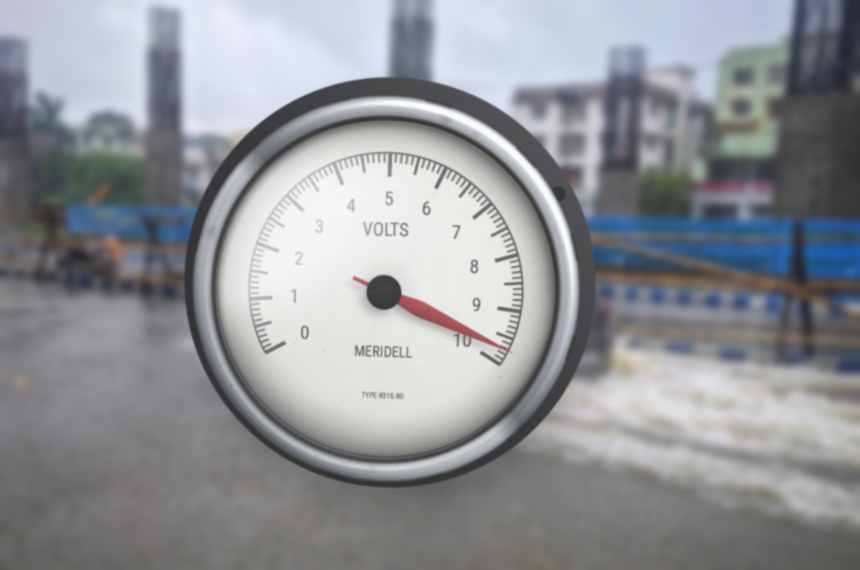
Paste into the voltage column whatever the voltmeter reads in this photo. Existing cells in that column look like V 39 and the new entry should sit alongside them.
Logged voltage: V 9.7
